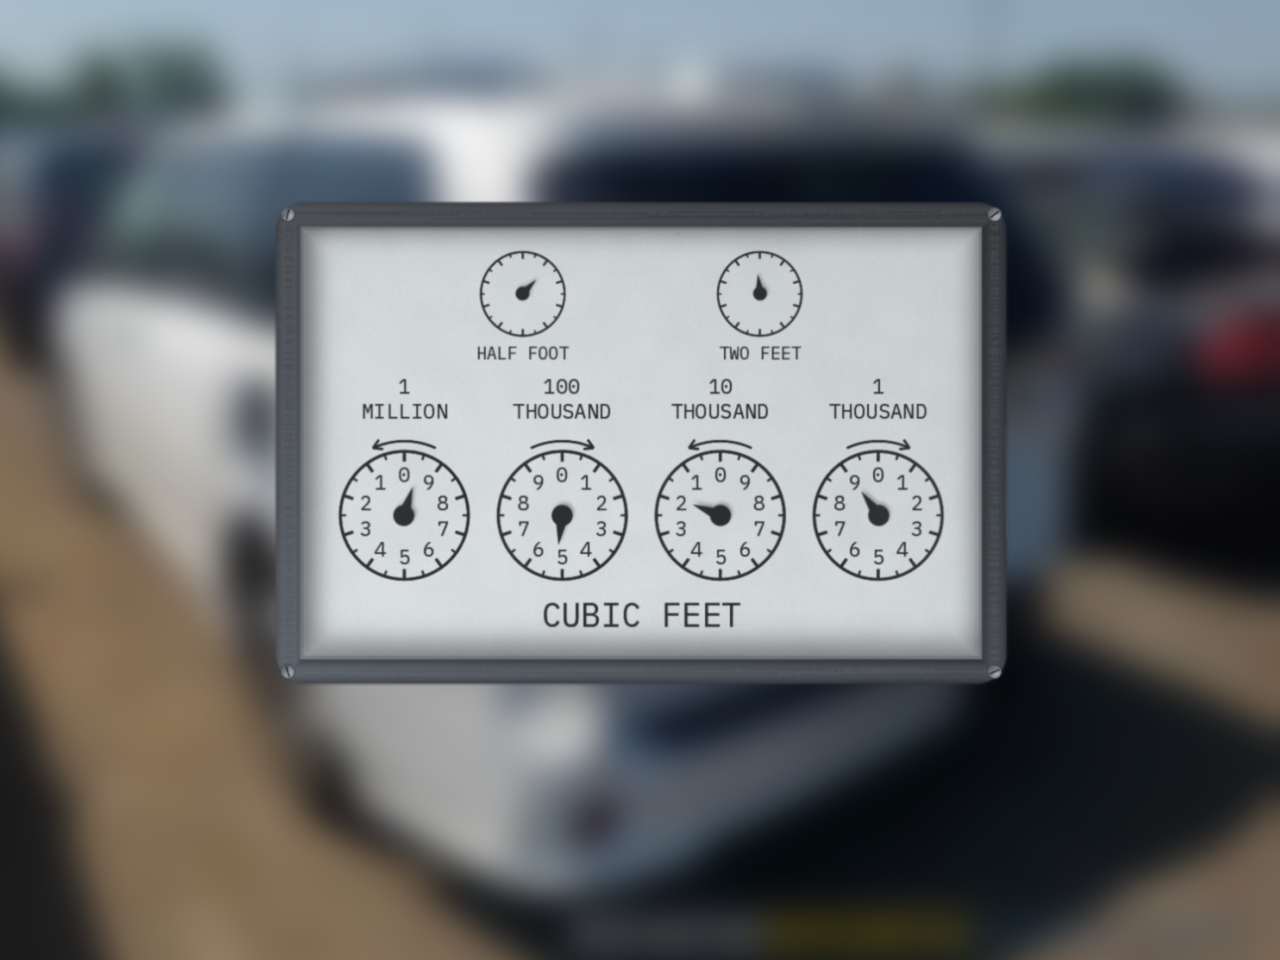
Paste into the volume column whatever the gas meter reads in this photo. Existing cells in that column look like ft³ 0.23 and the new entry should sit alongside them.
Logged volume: ft³ 951900
